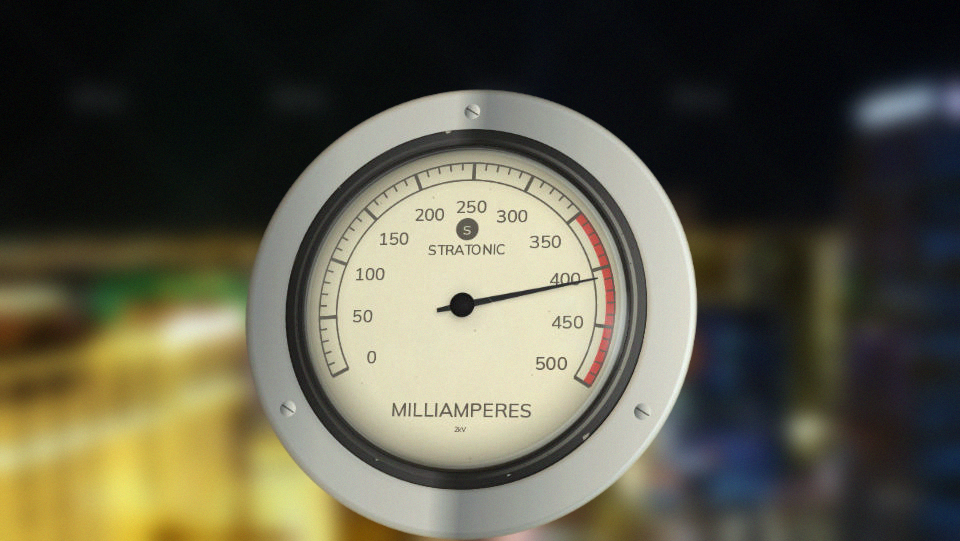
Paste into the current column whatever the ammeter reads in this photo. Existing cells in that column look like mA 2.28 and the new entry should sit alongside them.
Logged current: mA 410
